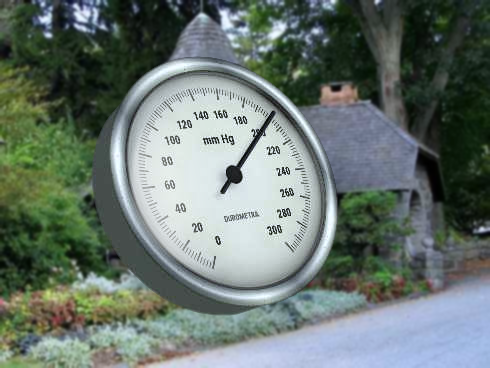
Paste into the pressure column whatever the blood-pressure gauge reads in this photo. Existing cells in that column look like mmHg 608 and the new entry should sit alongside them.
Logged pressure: mmHg 200
